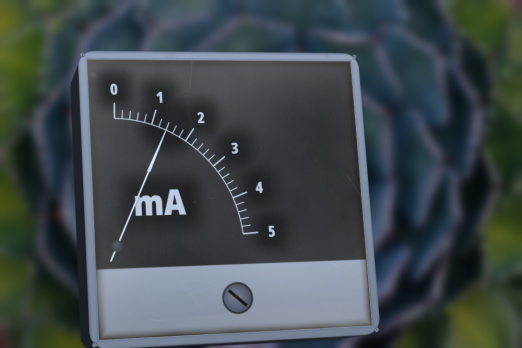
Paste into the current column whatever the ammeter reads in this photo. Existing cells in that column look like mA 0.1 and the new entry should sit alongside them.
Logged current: mA 1.4
